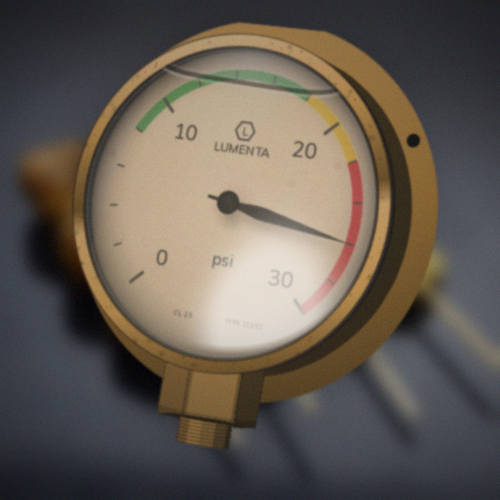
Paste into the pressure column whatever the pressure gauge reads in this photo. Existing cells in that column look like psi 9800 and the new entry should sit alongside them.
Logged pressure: psi 26
